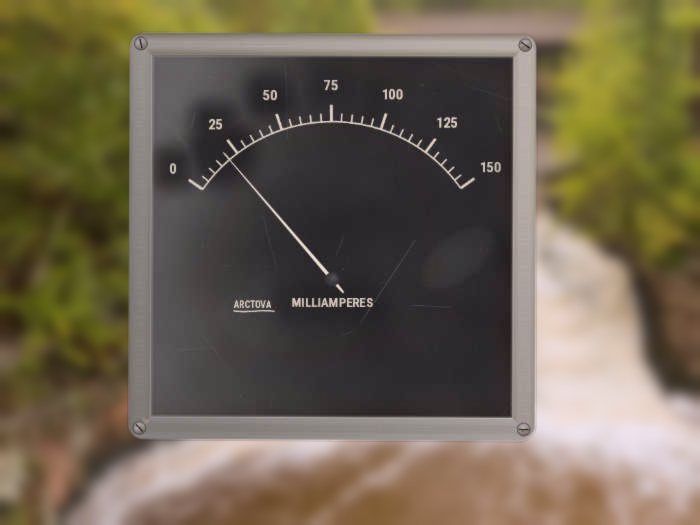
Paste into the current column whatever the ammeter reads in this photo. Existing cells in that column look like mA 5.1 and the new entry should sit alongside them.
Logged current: mA 20
